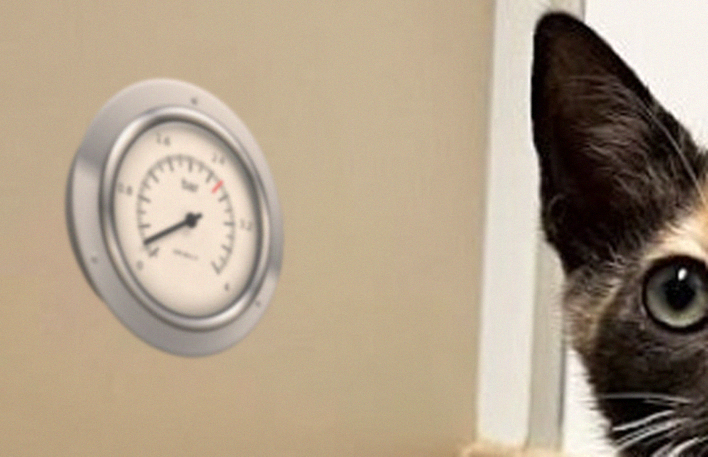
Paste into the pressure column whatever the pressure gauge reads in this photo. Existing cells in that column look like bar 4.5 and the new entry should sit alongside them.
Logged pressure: bar 0.2
